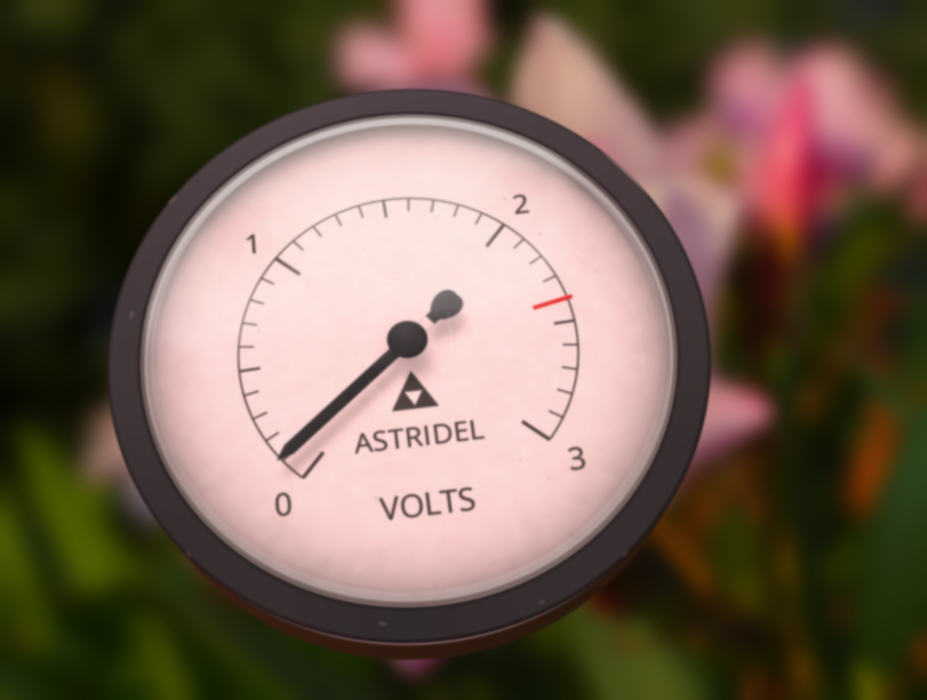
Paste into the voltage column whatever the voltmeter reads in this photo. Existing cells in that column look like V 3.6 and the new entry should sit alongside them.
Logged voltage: V 0.1
